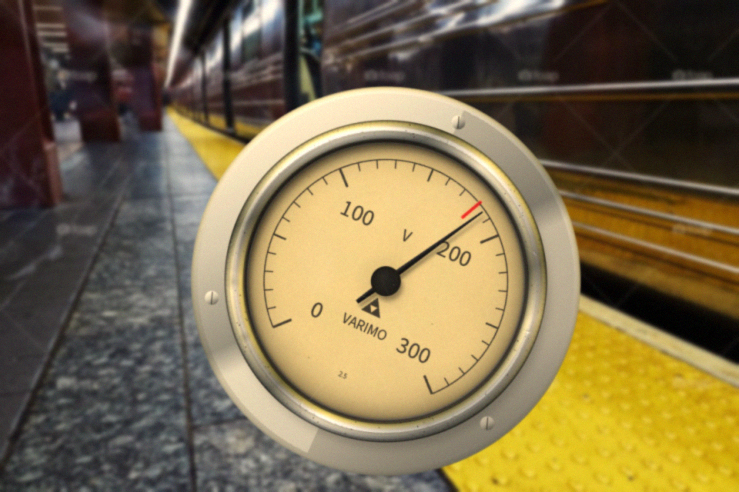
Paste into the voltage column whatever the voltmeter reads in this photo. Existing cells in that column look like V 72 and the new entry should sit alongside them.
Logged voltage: V 185
